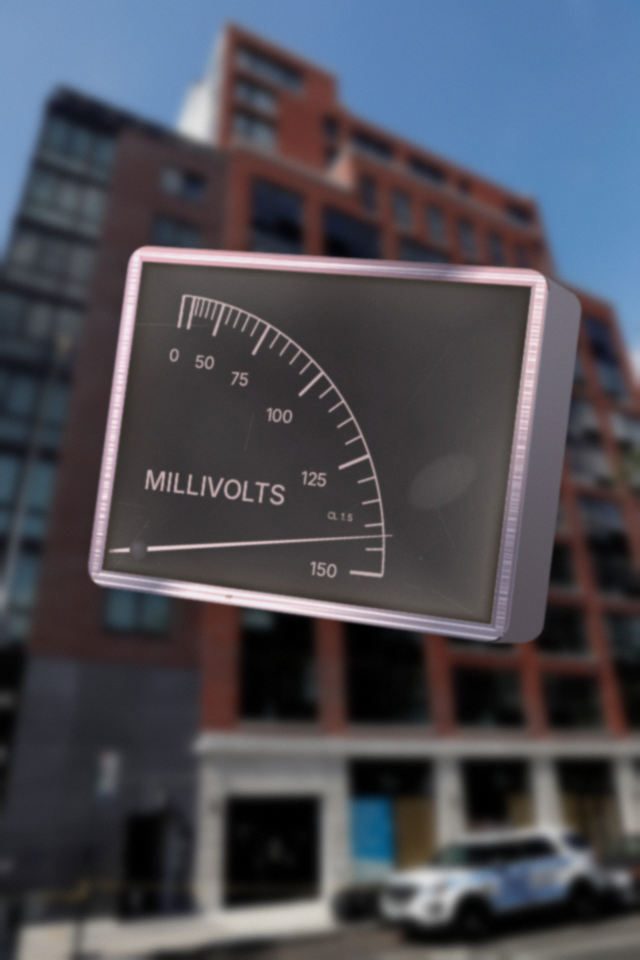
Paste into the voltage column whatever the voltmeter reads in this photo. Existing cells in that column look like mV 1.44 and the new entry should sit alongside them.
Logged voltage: mV 142.5
